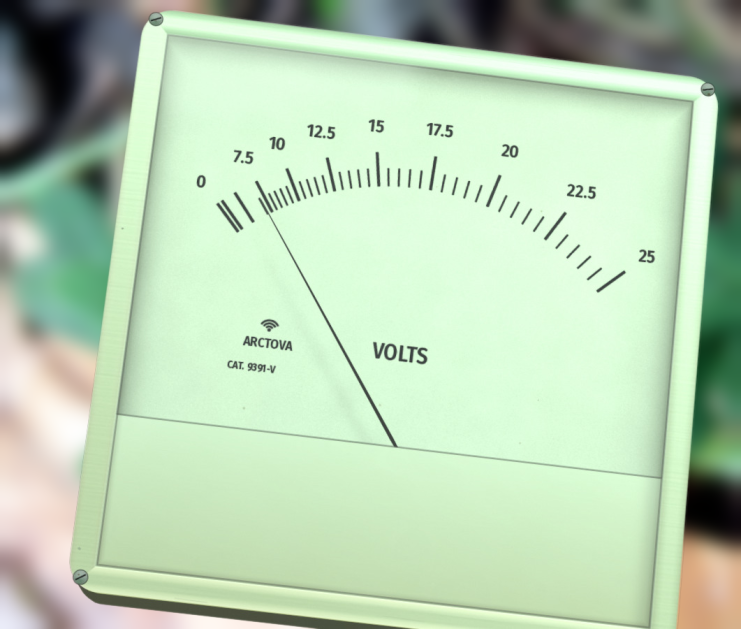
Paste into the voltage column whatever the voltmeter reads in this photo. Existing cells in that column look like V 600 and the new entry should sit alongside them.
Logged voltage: V 7
